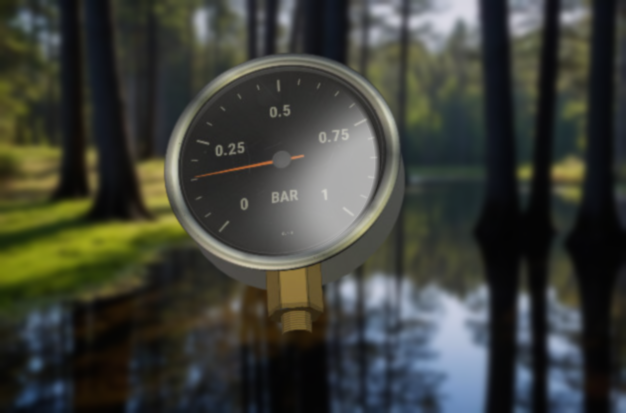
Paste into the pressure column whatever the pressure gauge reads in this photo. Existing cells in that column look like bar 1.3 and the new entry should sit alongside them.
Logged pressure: bar 0.15
